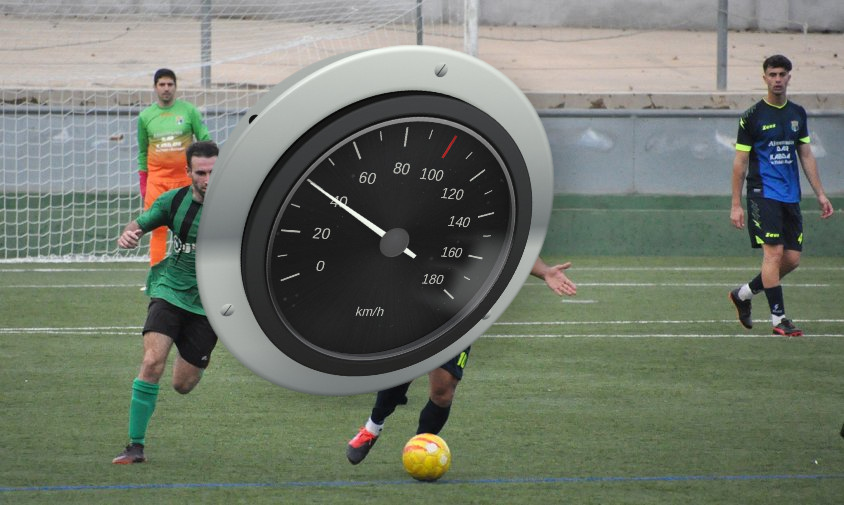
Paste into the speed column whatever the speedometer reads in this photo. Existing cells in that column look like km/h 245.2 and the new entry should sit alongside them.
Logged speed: km/h 40
